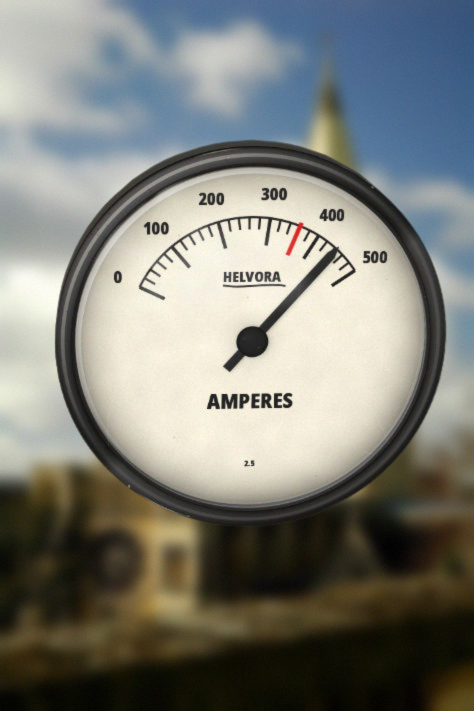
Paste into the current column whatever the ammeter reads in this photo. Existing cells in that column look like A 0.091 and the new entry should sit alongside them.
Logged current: A 440
